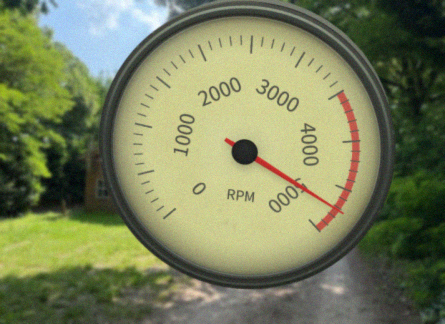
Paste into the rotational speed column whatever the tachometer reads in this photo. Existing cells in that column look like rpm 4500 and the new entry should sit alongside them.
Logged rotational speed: rpm 4700
